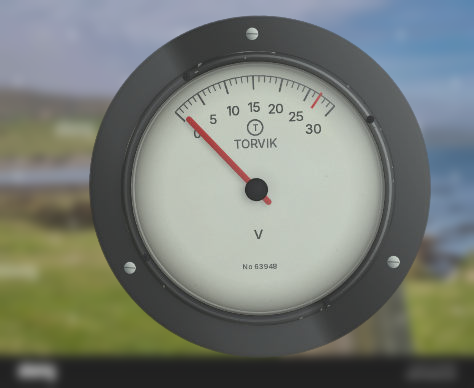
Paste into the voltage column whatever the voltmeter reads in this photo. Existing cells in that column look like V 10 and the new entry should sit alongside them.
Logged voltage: V 1
